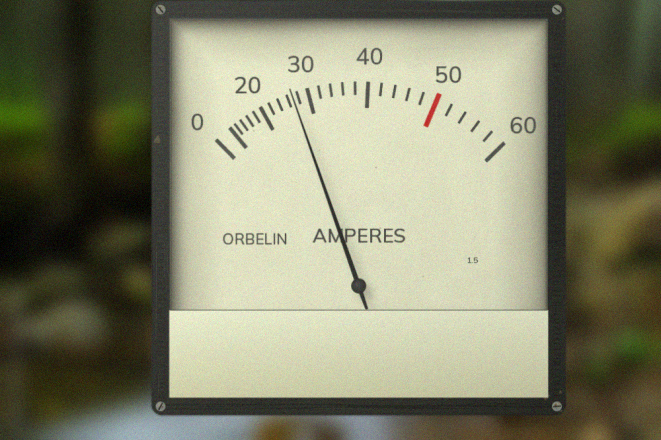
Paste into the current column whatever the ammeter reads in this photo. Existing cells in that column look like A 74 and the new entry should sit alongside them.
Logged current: A 27
